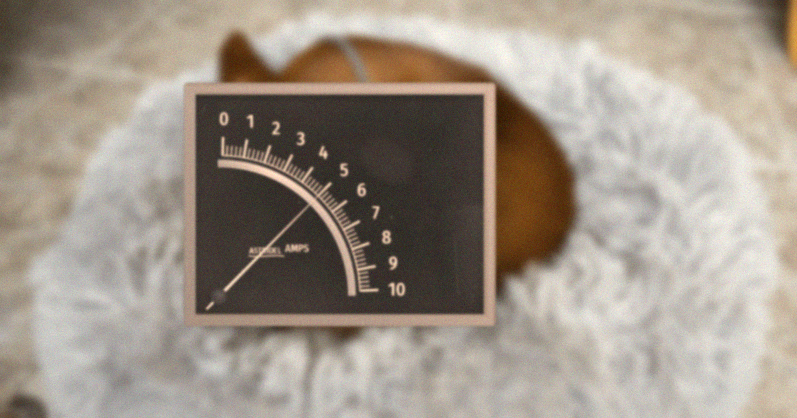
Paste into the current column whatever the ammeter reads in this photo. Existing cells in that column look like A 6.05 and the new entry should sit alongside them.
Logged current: A 5
